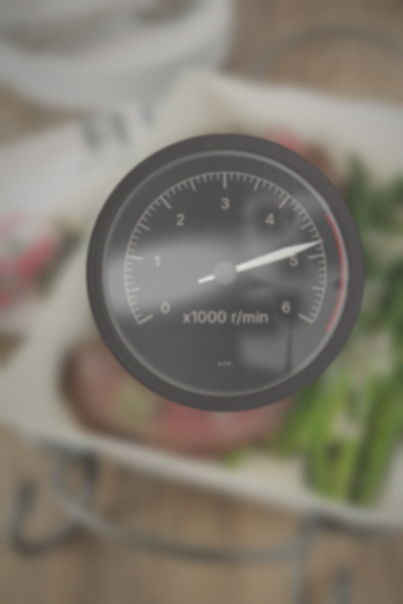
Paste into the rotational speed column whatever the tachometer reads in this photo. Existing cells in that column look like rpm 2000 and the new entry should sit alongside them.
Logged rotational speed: rpm 4800
